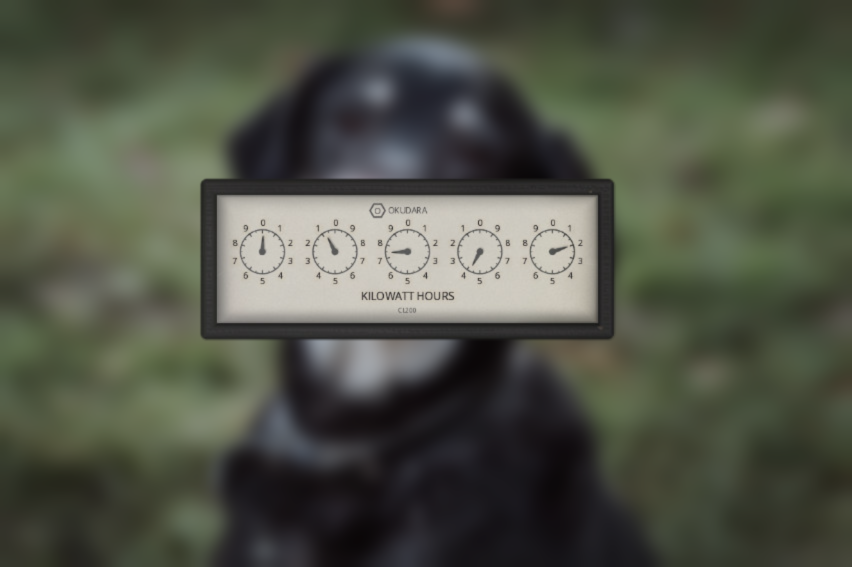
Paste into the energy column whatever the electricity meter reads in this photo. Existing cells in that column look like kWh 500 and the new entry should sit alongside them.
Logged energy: kWh 742
